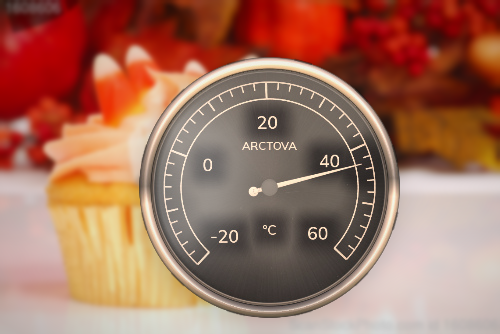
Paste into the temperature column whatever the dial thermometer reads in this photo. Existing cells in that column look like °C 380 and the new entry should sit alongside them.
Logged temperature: °C 43
